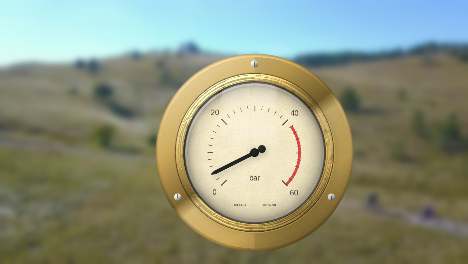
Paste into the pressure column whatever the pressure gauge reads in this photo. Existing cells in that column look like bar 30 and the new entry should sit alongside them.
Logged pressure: bar 4
